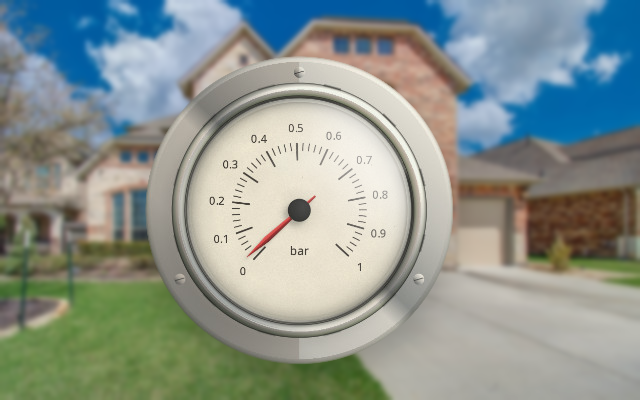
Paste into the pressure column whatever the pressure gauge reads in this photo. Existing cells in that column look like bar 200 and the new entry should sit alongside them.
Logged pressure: bar 0.02
